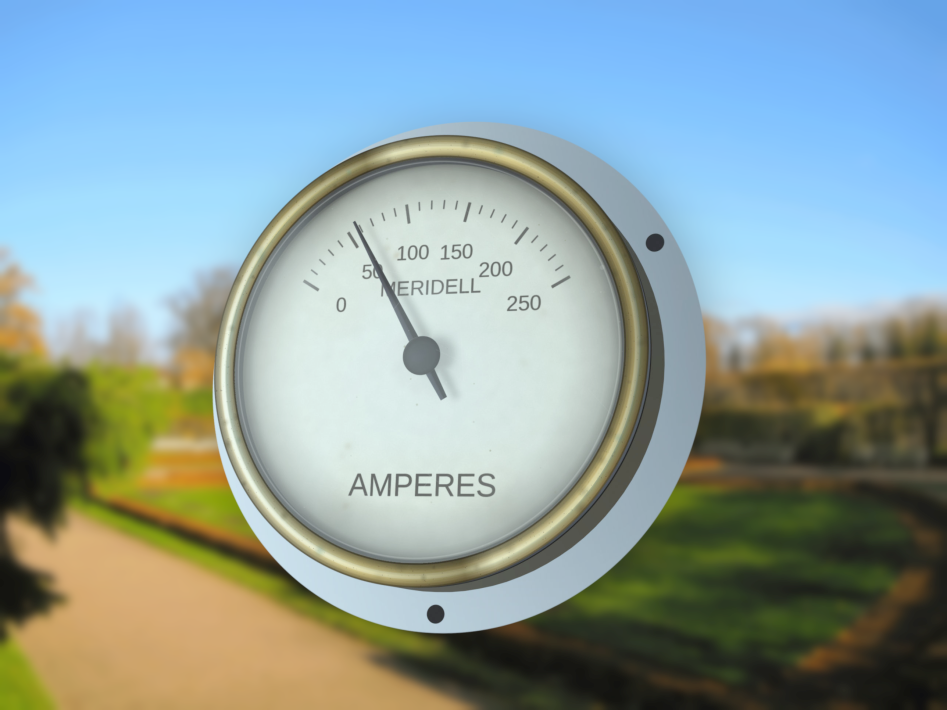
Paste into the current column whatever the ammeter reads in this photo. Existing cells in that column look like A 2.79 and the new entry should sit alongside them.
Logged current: A 60
